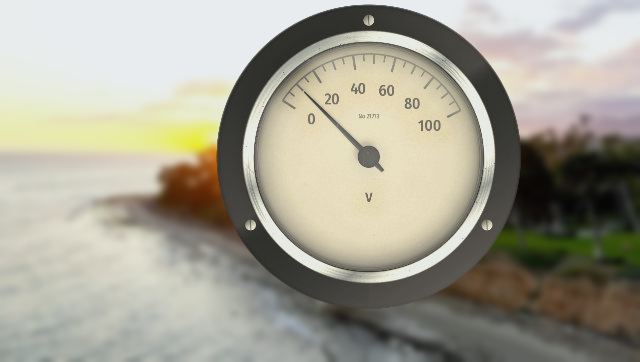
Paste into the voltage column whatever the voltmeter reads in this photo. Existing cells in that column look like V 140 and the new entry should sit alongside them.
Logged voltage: V 10
